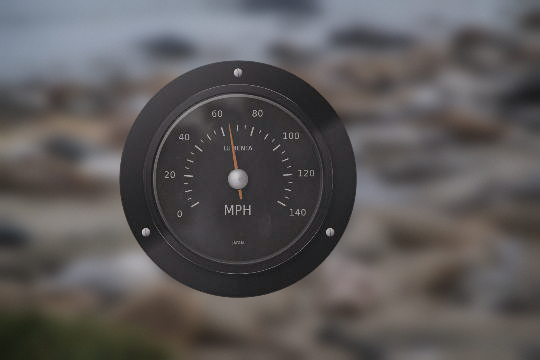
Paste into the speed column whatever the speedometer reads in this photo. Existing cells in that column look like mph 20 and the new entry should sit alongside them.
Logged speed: mph 65
